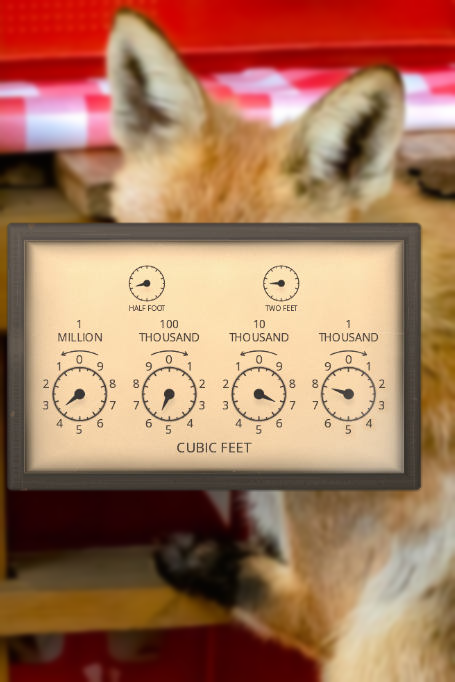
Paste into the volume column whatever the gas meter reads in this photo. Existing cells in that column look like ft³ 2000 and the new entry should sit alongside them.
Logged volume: ft³ 356800
